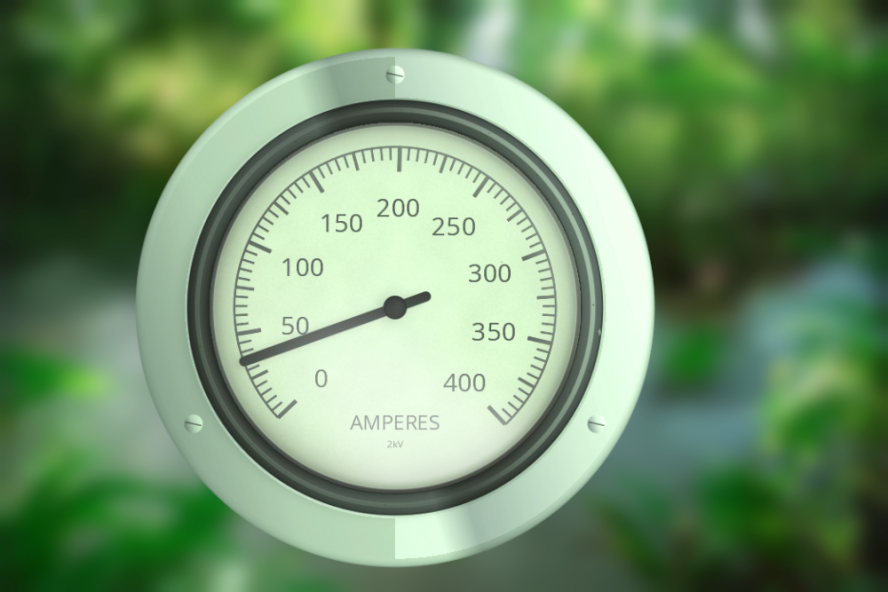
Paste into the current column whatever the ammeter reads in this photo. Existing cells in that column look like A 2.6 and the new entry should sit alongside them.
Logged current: A 35
